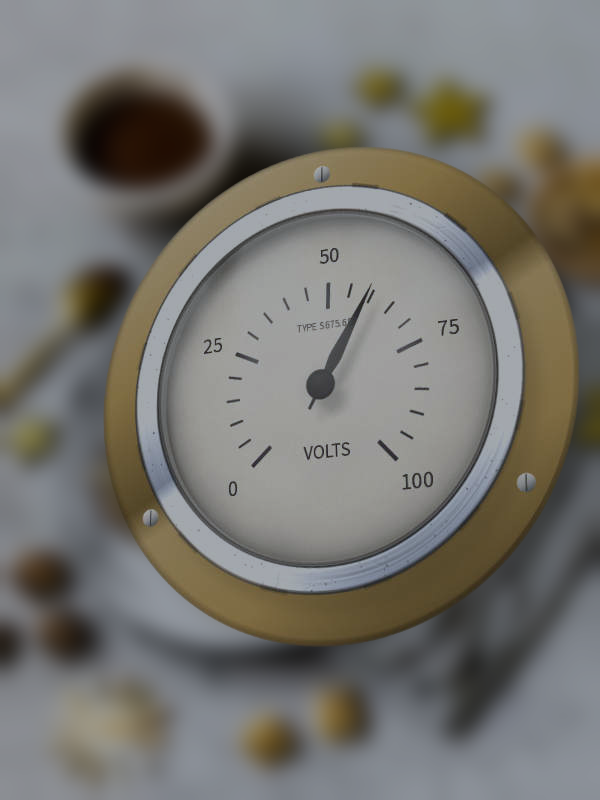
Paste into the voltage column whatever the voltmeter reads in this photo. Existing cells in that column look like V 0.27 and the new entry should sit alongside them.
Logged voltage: V 60
